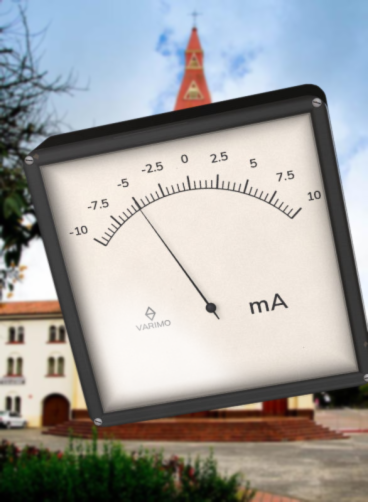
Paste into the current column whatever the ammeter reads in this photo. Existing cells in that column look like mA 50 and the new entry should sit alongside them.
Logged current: mA -5
